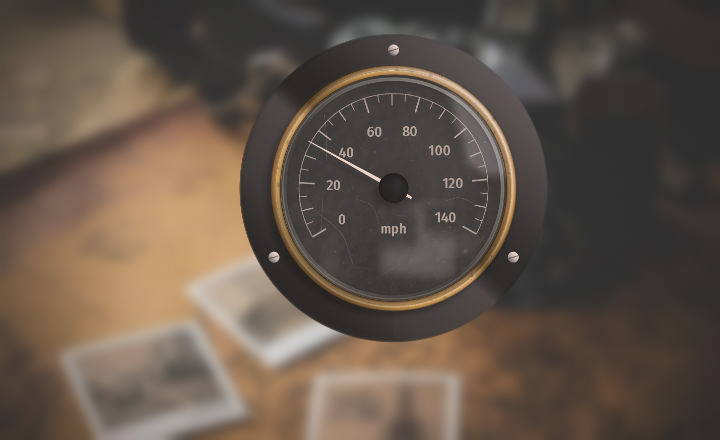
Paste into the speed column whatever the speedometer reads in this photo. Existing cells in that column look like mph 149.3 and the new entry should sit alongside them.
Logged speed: mph 35
